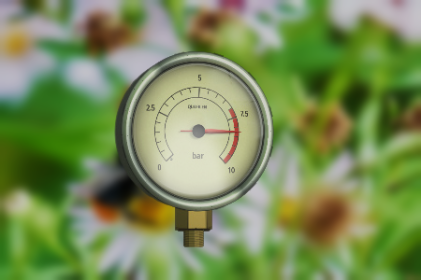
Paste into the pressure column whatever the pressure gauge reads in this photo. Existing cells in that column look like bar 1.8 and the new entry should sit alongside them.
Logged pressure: bar 8.25
